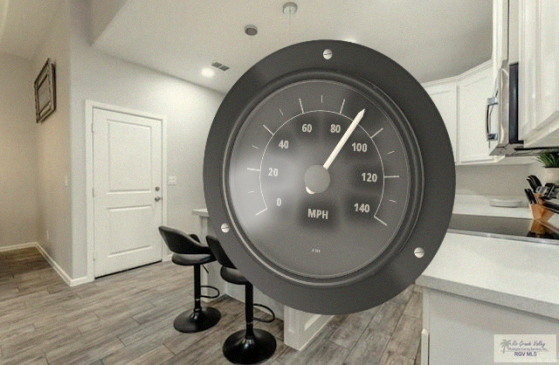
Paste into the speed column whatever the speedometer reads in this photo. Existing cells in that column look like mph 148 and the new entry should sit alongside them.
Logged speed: mph 90
